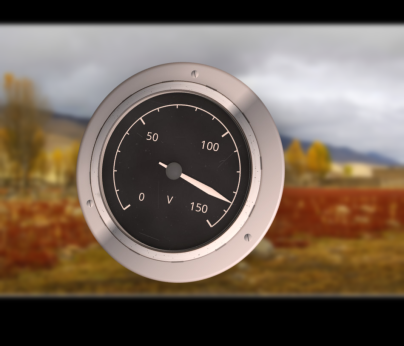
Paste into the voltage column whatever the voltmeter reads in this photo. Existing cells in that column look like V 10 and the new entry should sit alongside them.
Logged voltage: V 135
